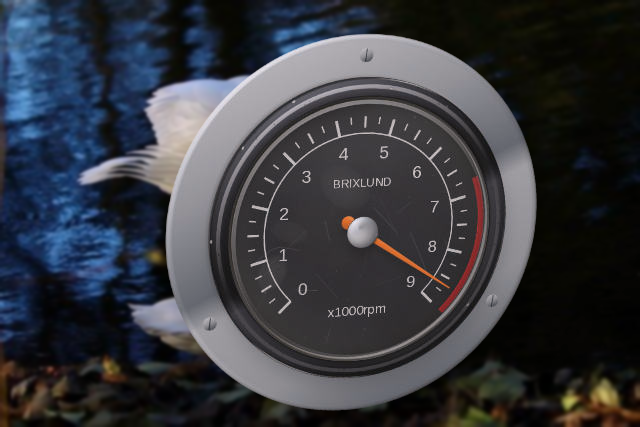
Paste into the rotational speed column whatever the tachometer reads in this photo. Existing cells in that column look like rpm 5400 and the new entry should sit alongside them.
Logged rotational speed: rpm 8625
